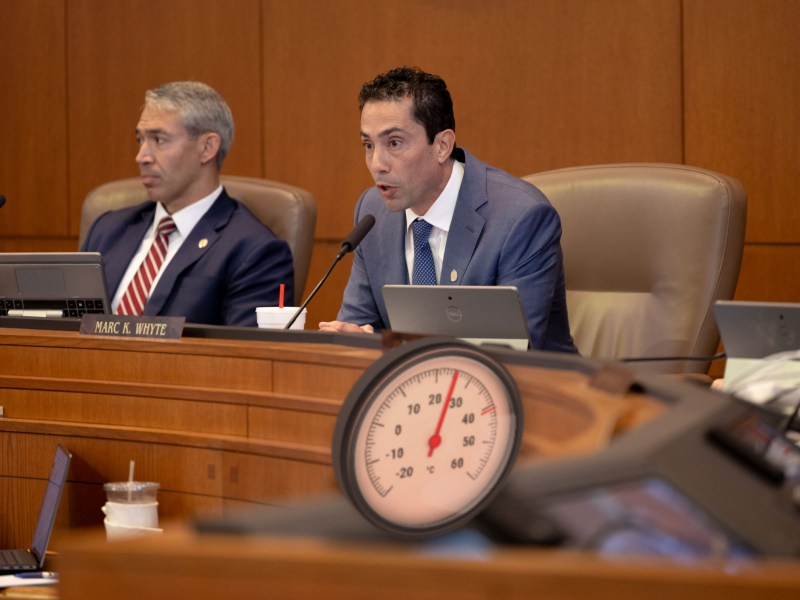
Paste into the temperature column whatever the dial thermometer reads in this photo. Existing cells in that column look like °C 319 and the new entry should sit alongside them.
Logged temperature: °C 25
